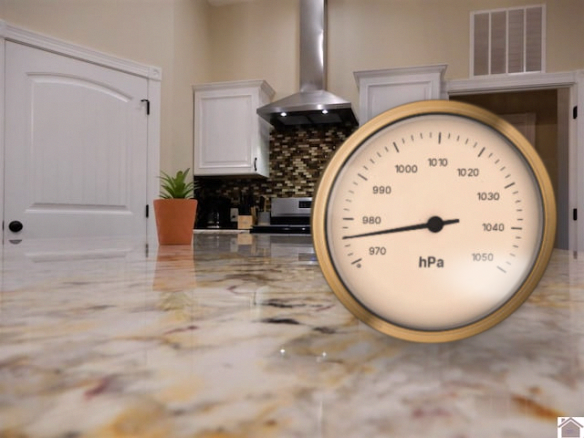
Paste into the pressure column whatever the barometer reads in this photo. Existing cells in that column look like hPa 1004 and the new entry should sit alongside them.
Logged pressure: hPa 976
